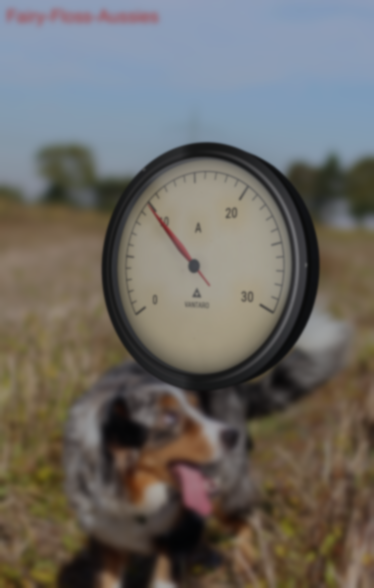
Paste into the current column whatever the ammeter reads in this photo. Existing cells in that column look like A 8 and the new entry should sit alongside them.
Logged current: A 10
